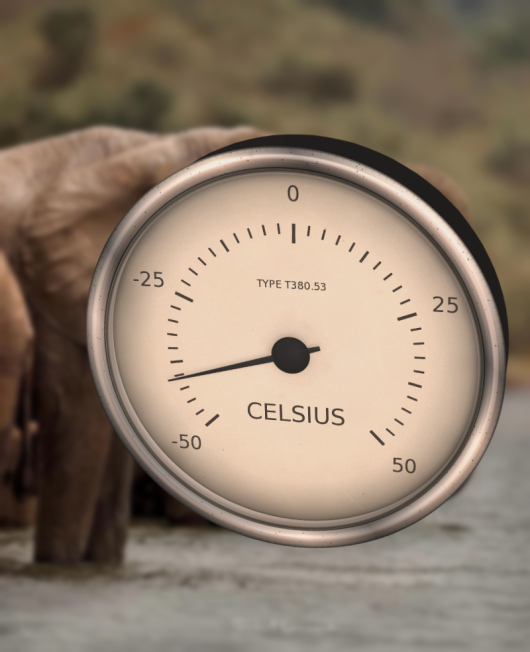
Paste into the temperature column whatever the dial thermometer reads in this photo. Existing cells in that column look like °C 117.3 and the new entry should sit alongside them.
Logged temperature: °C -40
